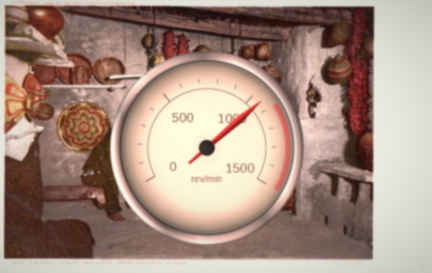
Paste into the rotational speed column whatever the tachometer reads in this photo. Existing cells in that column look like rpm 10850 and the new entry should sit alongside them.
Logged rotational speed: rpm 1050
